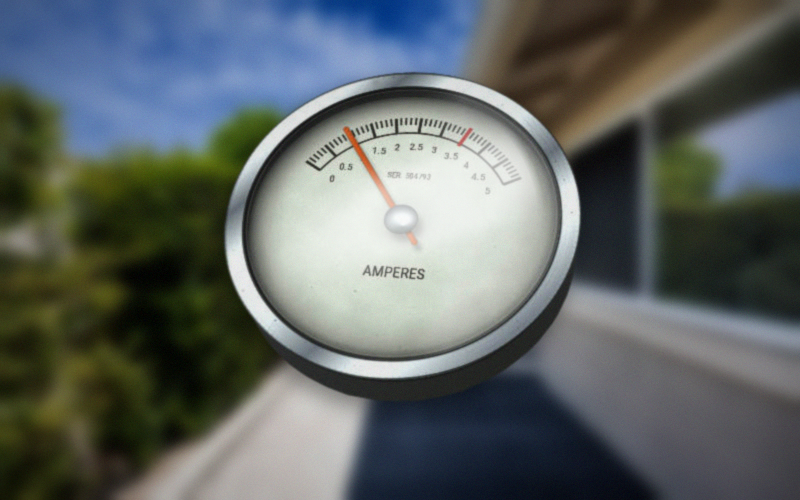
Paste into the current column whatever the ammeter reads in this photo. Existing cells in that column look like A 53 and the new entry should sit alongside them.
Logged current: A 1
